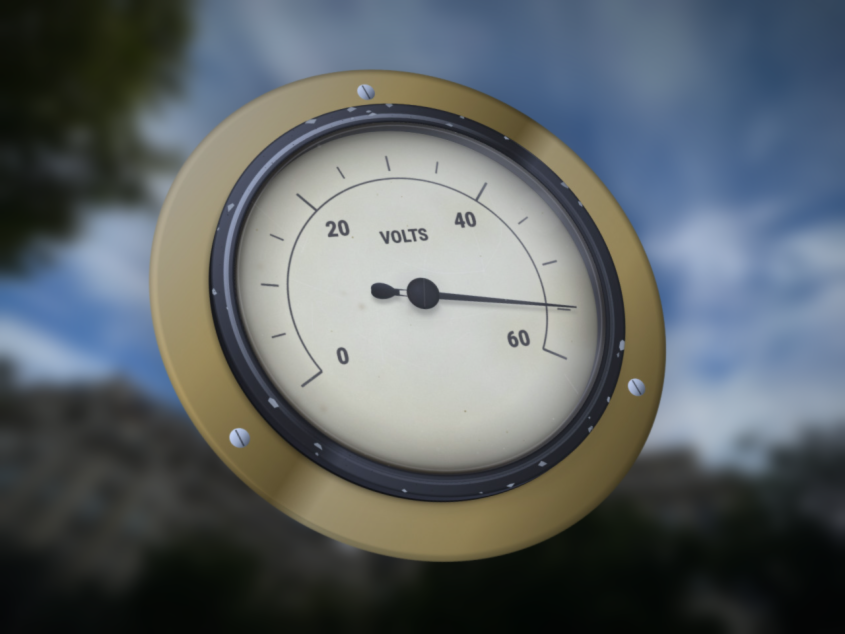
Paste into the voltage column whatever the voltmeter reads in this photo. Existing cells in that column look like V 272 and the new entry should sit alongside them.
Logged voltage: V 55
